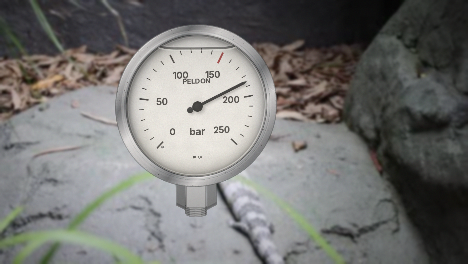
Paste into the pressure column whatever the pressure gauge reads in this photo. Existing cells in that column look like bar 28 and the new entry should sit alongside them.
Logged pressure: bar 185
